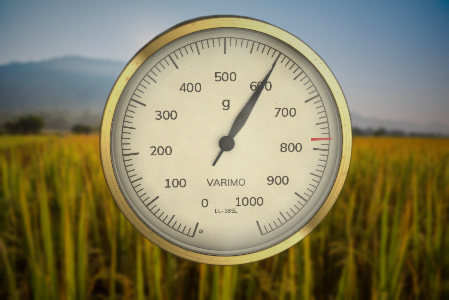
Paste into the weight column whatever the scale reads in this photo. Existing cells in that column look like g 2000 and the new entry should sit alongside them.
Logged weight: g 600
